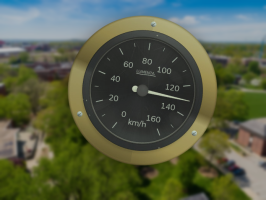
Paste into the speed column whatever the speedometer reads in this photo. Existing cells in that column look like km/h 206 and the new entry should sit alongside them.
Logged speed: km/h 130
